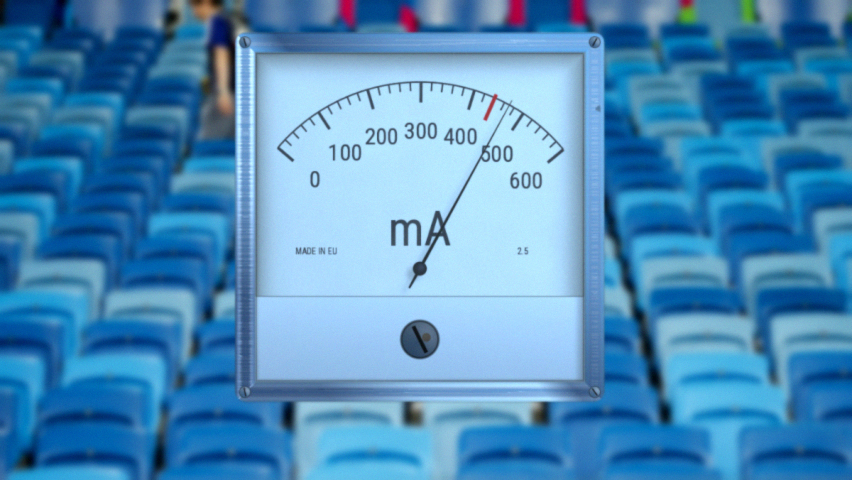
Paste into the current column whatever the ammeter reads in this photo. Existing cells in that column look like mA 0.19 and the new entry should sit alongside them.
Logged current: mA 470
